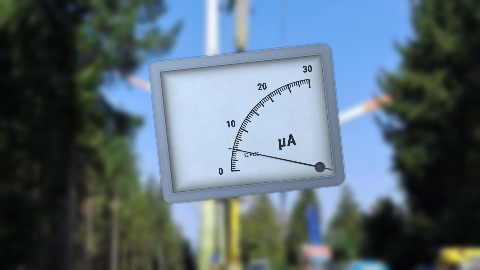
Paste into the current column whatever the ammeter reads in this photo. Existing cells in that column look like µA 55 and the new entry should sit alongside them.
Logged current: µA 5
